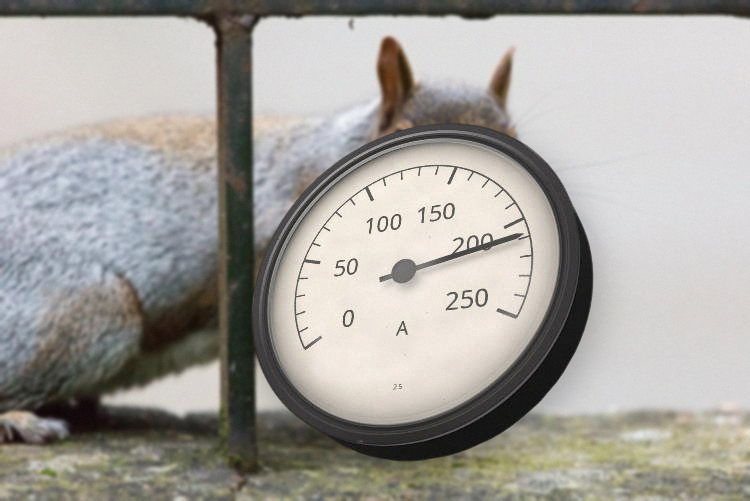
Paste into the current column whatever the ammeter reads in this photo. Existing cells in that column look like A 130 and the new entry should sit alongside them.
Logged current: A 210
